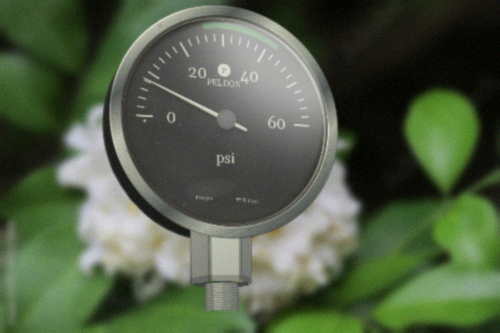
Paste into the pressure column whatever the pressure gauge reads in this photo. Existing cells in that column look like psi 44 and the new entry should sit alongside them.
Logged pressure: psi 8
